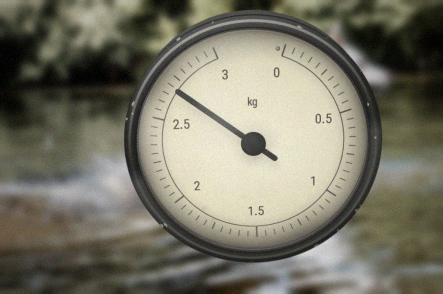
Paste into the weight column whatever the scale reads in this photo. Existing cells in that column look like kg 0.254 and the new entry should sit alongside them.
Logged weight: kg 2.7
